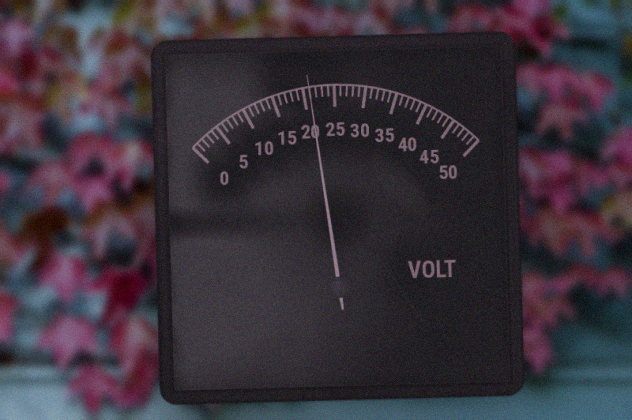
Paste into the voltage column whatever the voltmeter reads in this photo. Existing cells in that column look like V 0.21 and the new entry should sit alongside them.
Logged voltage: V 21
